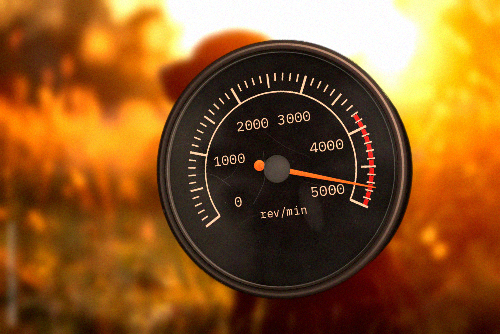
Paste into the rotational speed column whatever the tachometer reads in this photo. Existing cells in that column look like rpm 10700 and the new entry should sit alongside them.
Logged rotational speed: rpm 4750
